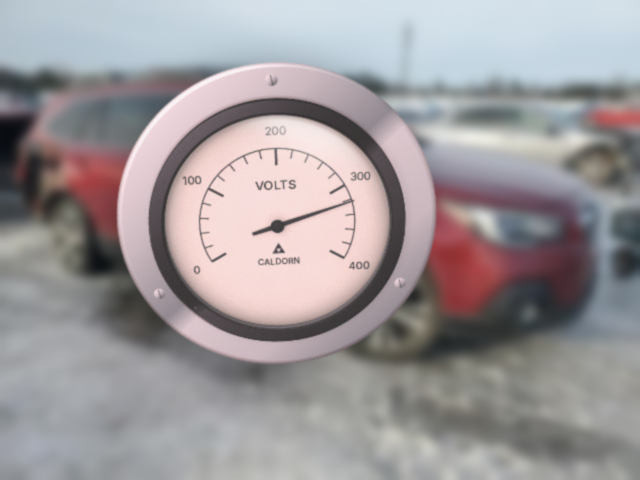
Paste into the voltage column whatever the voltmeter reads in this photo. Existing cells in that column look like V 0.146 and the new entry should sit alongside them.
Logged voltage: V 320
